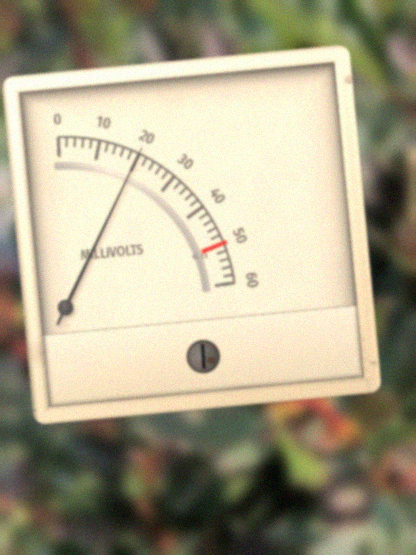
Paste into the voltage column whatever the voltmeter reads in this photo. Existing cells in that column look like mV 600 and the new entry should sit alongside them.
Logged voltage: mV 20
